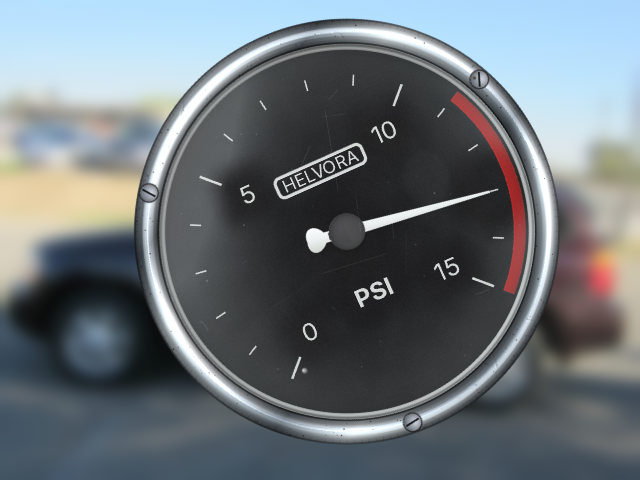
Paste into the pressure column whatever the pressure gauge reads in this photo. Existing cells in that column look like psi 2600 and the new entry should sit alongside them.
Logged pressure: psi 13
